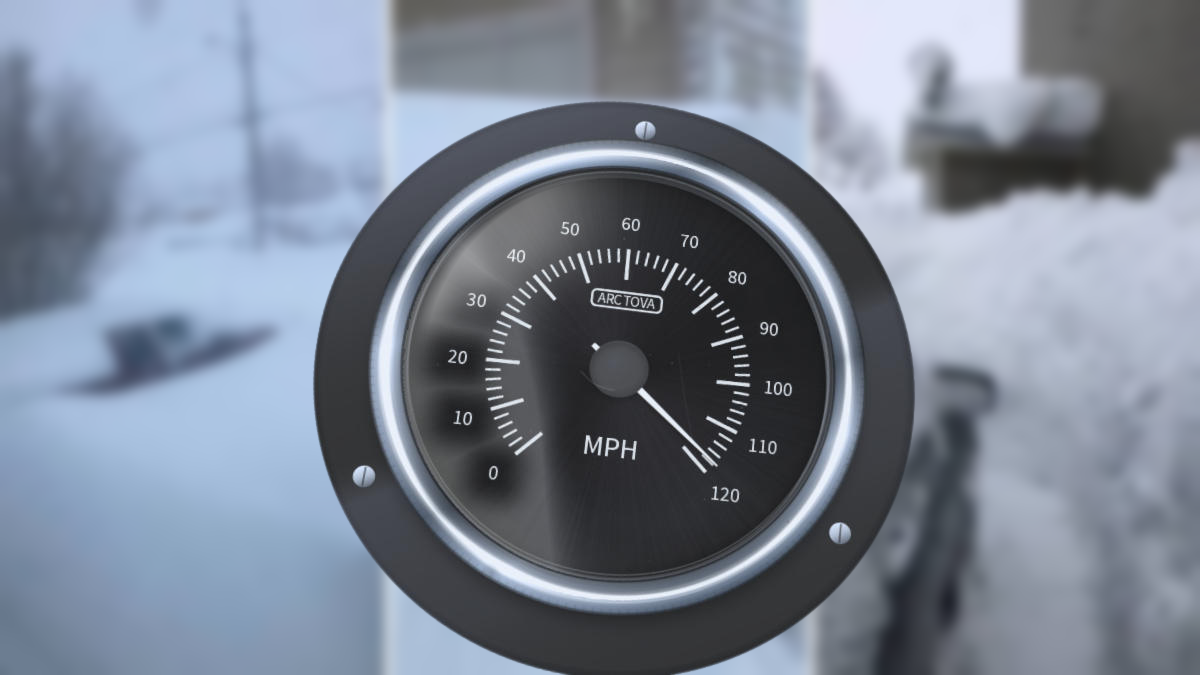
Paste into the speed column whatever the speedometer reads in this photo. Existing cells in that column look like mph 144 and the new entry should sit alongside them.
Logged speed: mph 118
